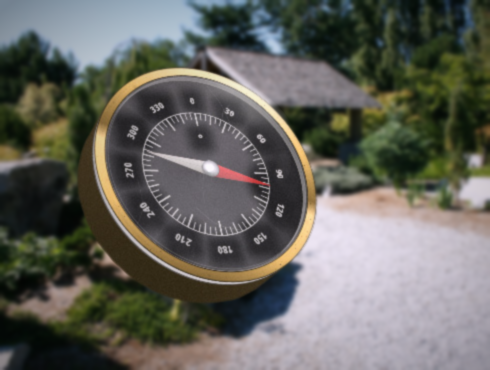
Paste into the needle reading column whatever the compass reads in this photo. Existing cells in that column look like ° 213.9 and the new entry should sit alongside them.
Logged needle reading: ° 105
